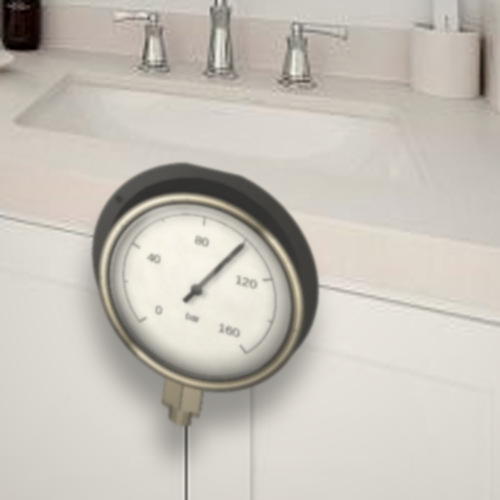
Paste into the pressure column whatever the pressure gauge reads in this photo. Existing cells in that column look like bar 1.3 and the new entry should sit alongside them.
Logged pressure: bar 100
